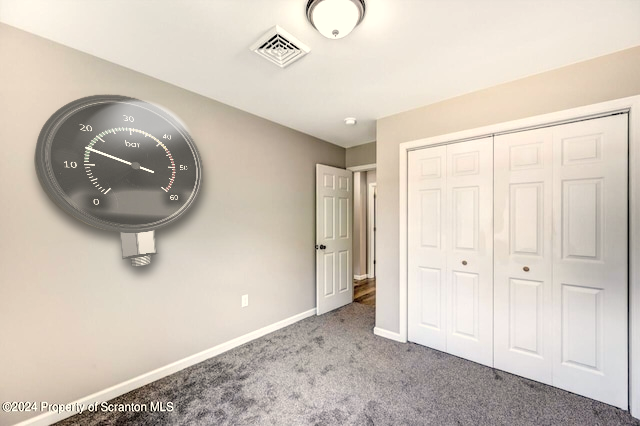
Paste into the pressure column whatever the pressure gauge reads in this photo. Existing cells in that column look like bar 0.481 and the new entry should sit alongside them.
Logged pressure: bar 15
